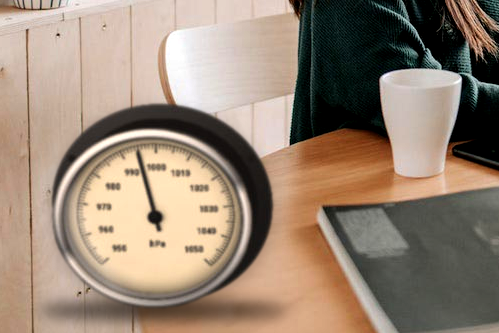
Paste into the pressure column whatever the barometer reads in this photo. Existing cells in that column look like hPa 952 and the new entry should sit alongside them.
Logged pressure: hPa 995
